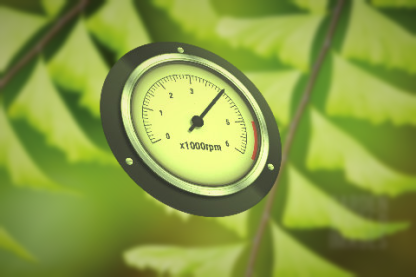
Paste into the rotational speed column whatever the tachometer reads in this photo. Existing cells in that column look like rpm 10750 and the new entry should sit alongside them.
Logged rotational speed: rpm 4000
